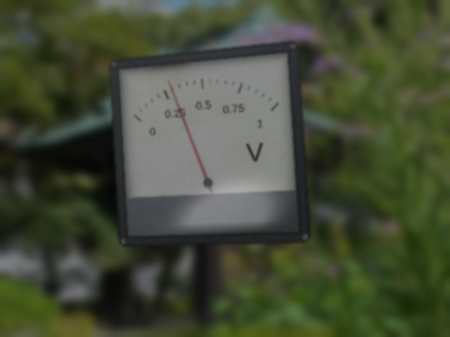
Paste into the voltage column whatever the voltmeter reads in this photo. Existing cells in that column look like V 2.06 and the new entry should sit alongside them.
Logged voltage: V 0.3
